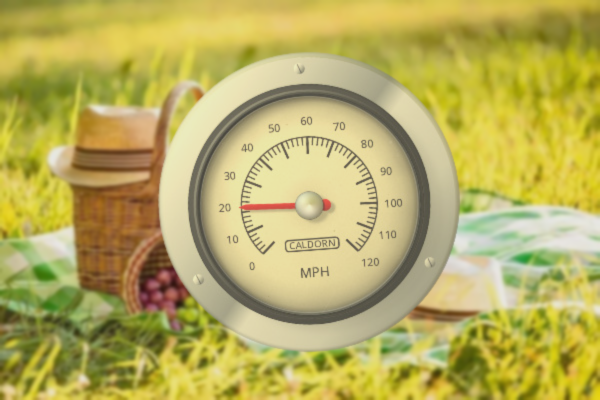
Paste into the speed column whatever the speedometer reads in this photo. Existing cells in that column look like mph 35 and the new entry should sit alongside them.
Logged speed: mph 20
